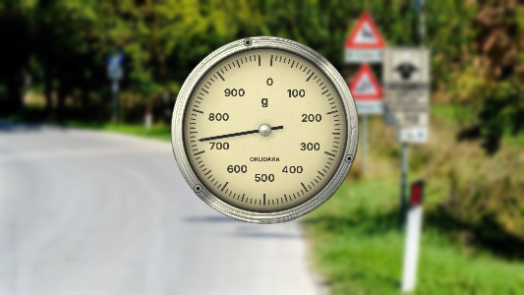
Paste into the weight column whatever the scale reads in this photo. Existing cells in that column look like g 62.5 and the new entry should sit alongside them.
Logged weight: g 730
